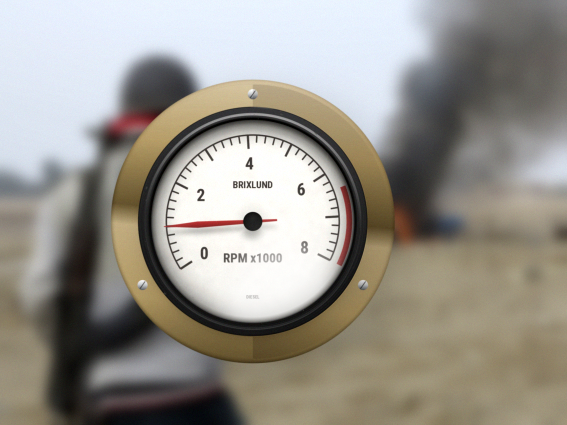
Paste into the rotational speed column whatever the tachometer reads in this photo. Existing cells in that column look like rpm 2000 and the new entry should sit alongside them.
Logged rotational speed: rpm 1000
